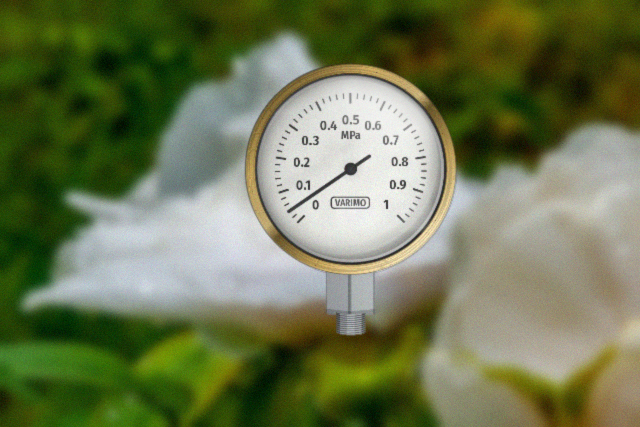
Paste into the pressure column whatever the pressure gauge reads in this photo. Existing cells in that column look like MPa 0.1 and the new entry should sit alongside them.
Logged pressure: MPa 0.04
